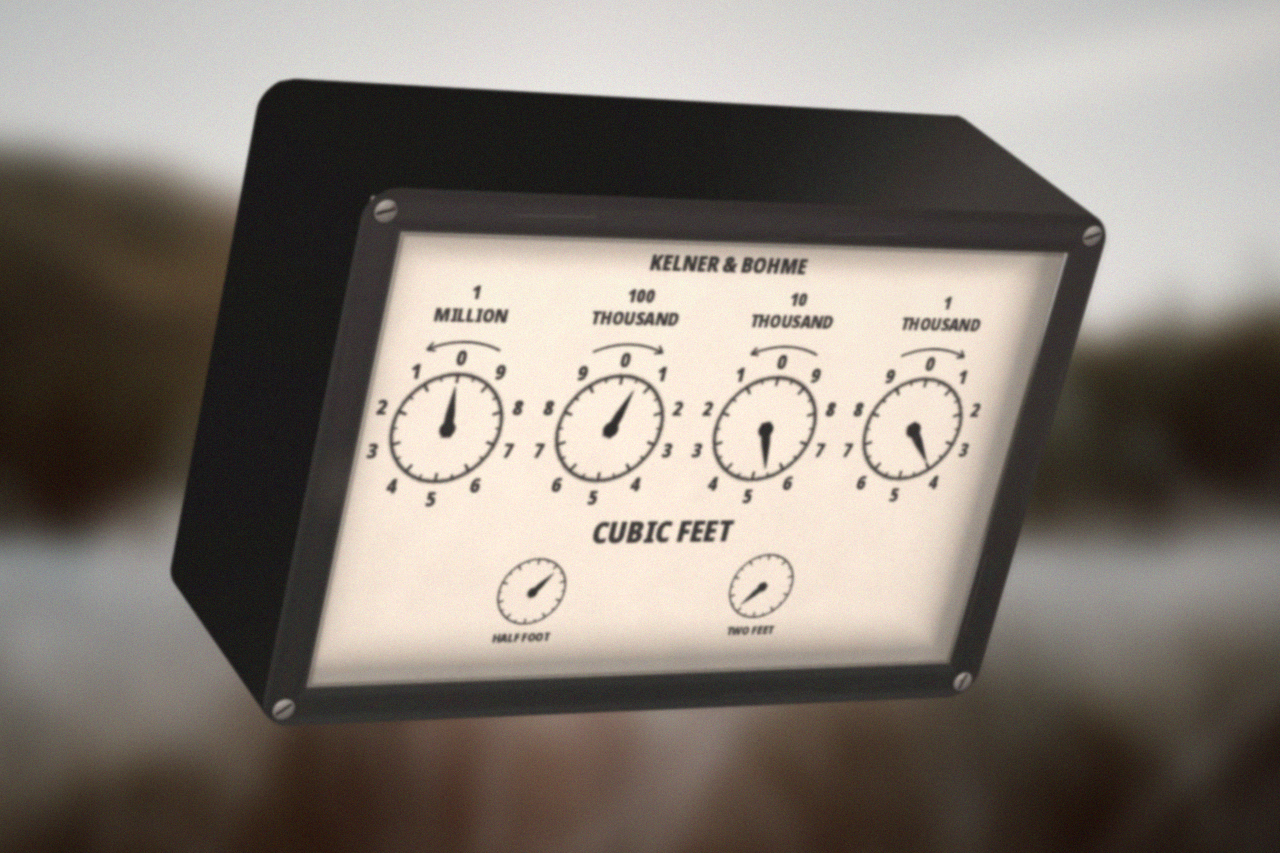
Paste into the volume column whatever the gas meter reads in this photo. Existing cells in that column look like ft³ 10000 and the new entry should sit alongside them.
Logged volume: ft³ 5400
